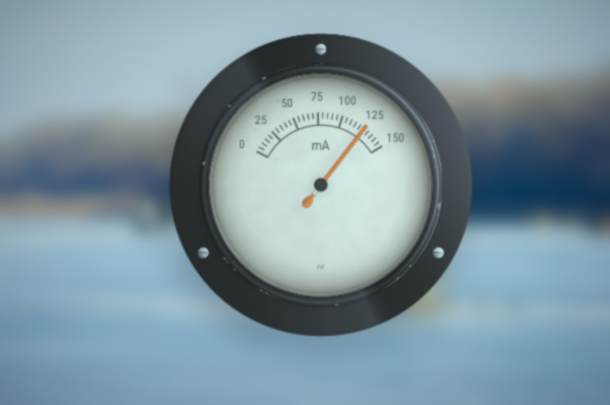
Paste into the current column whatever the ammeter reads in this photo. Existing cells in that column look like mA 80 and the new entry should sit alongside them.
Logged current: mA 125
